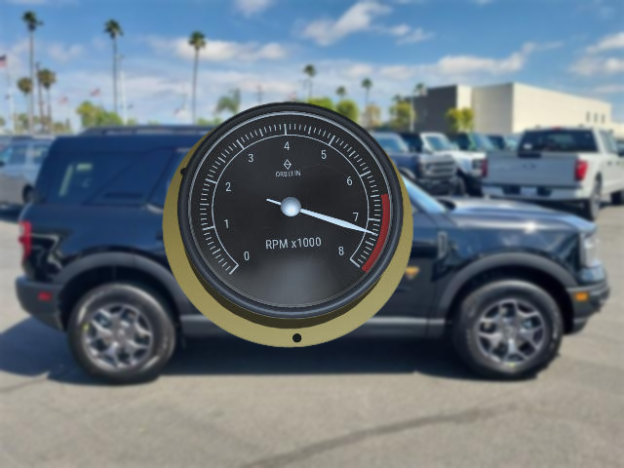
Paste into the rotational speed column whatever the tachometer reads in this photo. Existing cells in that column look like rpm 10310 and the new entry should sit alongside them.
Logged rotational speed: rpm 7300
